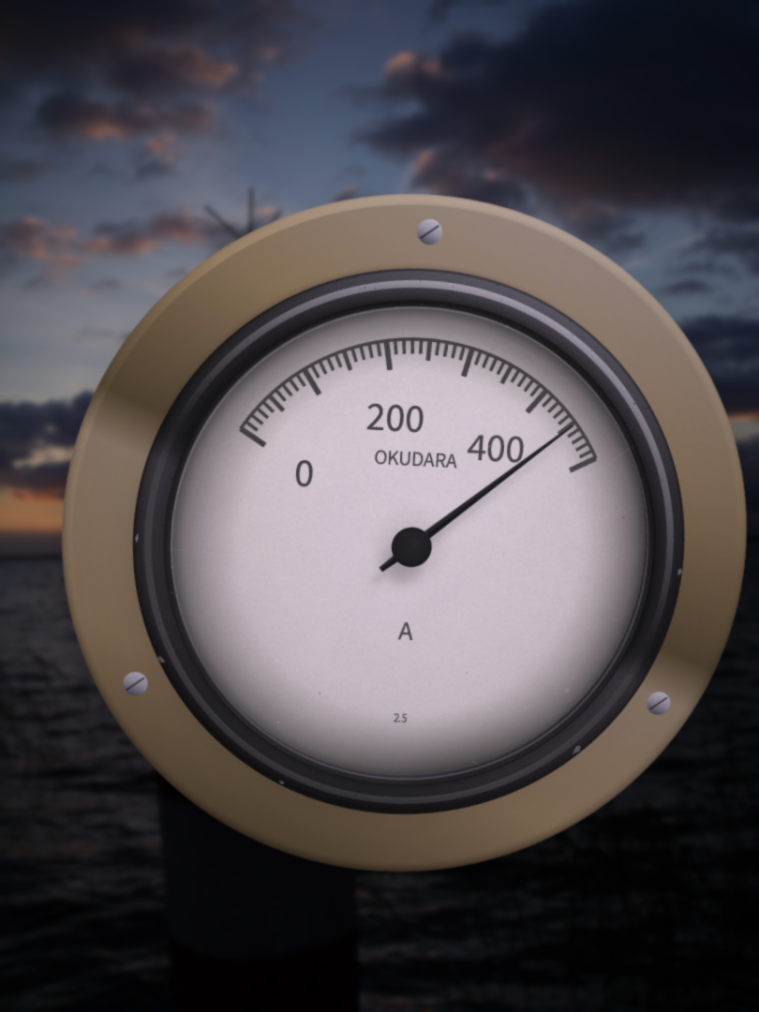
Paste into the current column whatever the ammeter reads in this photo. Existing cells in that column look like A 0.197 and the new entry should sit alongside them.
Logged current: A 450
